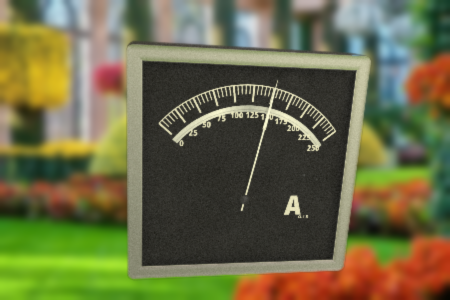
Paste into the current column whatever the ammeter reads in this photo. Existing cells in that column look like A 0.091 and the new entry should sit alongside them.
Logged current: A 150
